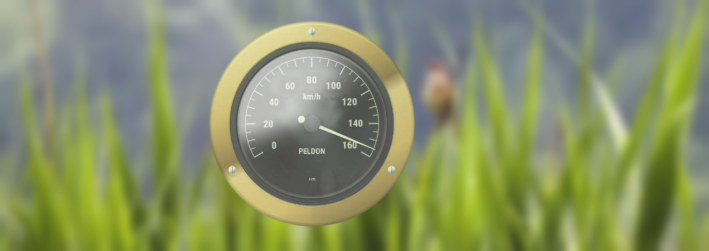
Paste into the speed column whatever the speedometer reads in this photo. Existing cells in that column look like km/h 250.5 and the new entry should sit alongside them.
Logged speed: km/h 155
